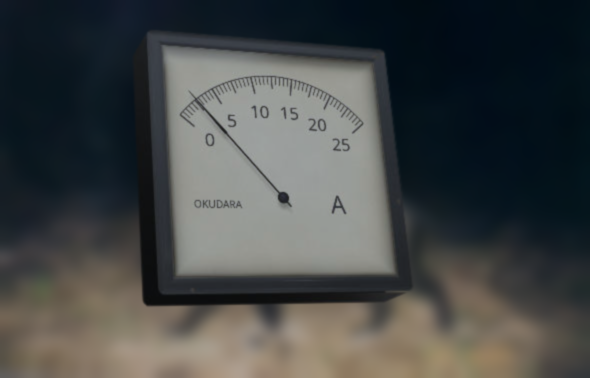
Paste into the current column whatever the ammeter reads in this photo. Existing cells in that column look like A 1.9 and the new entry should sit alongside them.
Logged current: A 2.5
